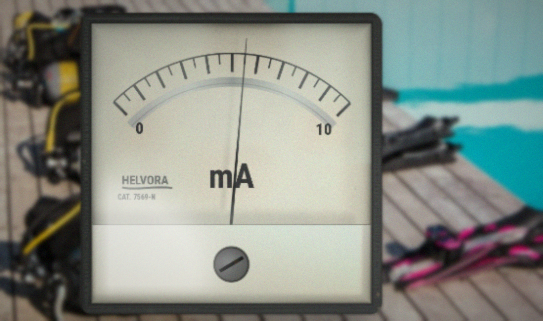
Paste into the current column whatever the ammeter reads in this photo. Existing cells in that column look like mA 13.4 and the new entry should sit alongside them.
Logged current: mA 5.5
